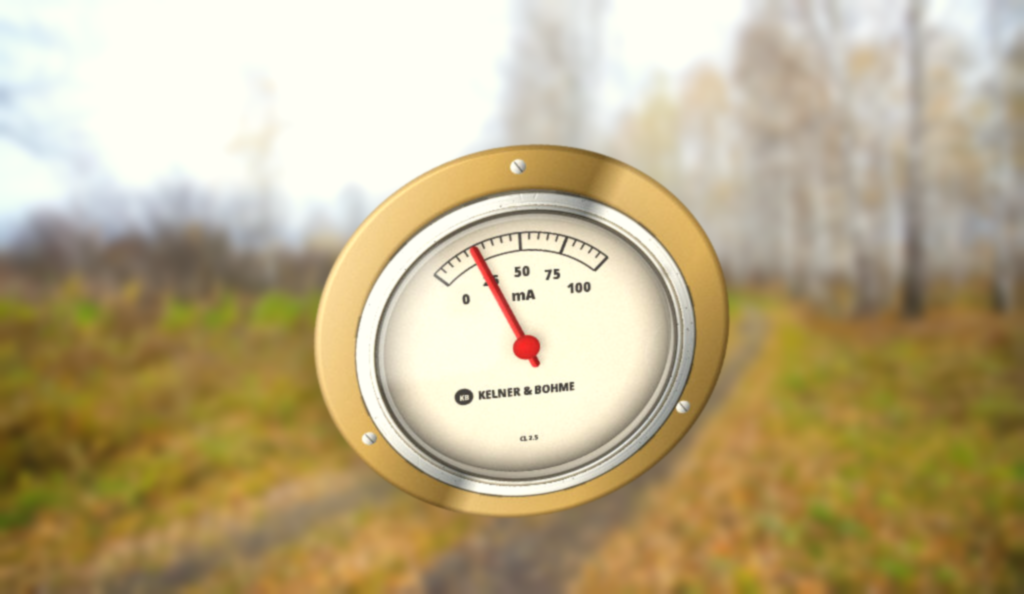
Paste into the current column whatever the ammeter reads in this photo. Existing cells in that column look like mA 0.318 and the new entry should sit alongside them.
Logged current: mA 25
